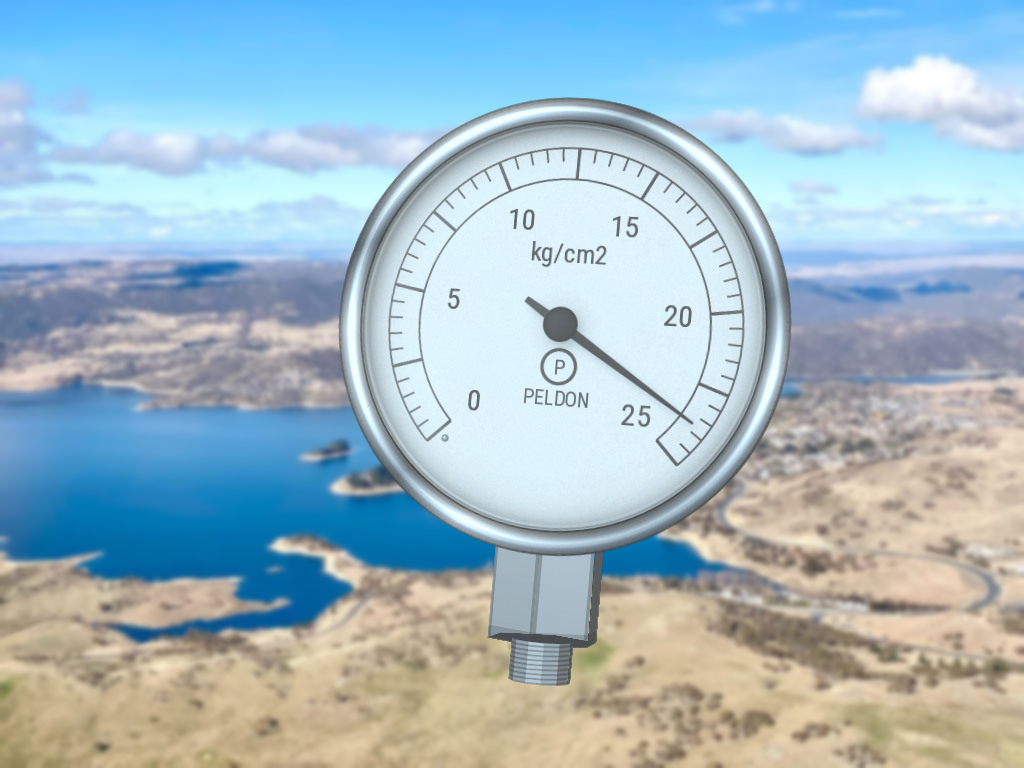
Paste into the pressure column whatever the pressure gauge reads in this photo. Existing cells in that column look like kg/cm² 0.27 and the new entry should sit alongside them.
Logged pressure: kg/cm² 23.75
